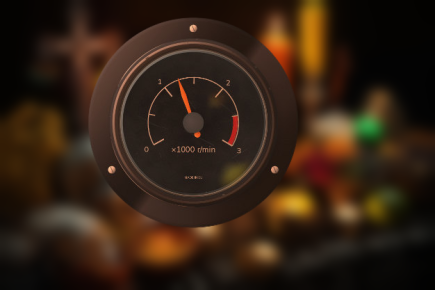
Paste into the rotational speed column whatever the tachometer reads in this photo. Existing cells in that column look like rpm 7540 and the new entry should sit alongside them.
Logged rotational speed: rpm 1250
